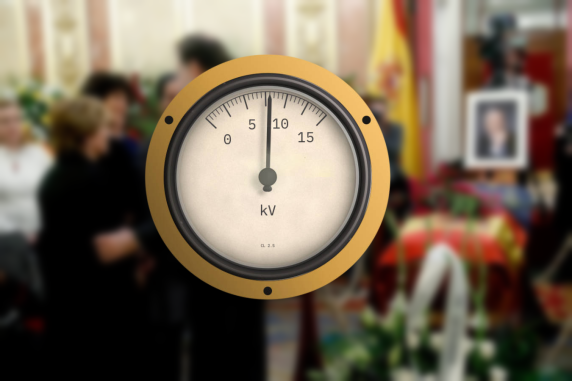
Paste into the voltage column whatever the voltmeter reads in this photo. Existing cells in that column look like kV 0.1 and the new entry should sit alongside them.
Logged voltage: kV 8
